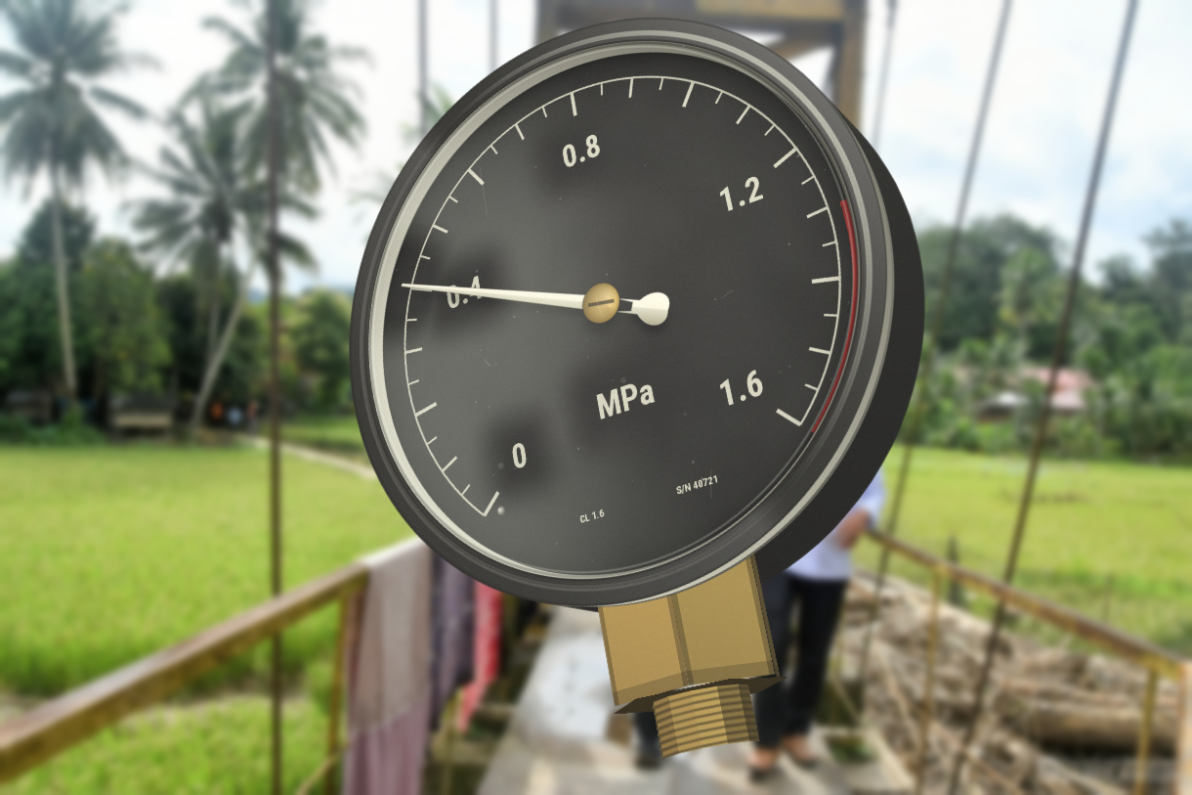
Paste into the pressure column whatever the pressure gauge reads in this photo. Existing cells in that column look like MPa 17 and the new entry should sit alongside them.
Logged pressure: MPa 0.4
